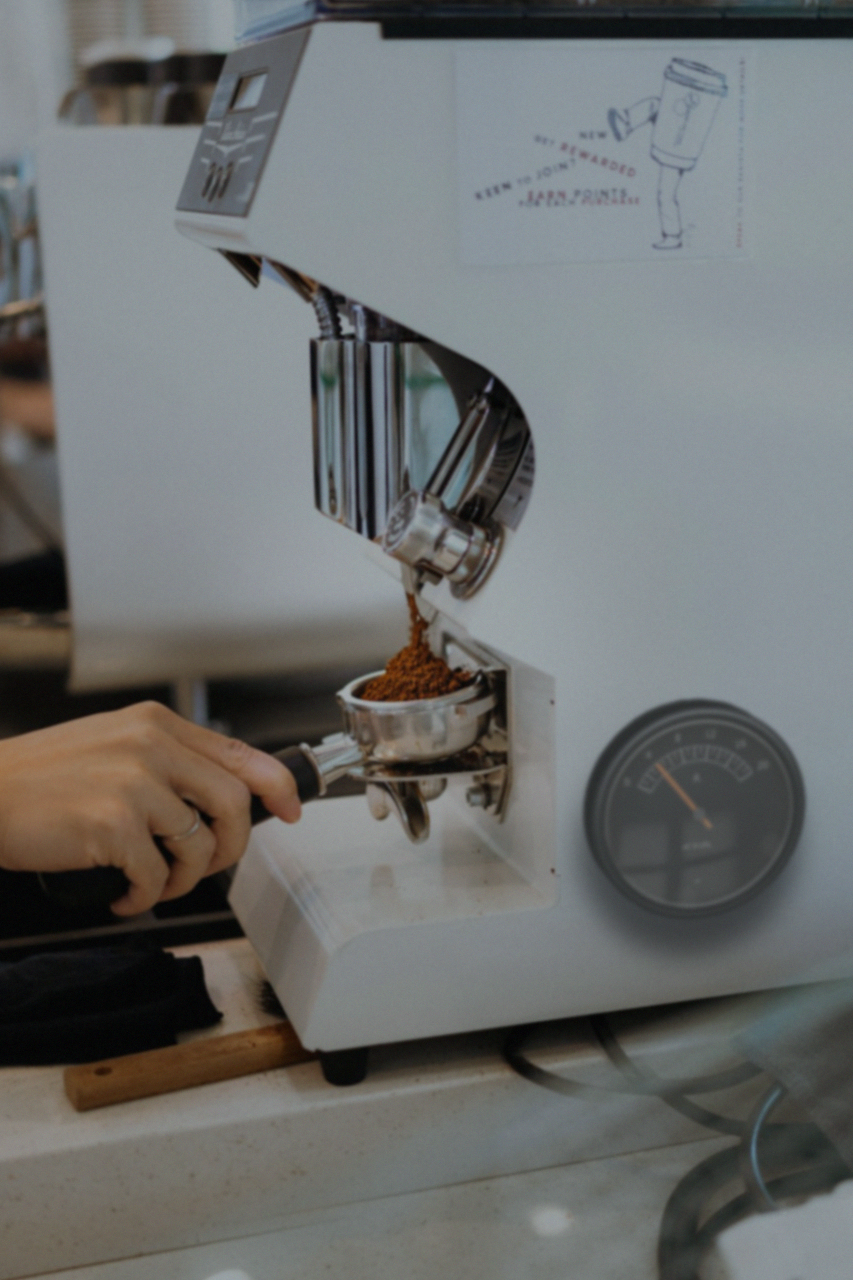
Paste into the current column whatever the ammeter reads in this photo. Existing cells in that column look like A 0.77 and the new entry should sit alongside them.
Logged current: A 4
